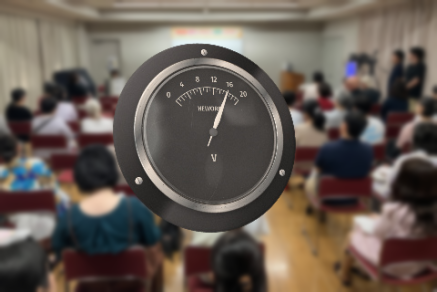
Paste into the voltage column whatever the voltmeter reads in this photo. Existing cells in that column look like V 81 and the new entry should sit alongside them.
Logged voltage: V 16
